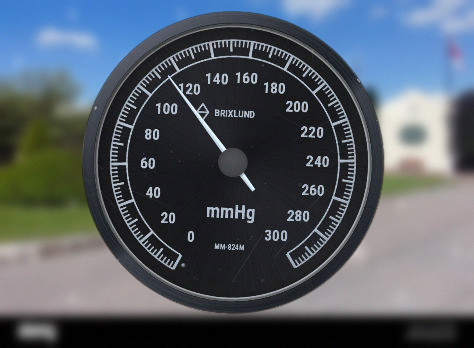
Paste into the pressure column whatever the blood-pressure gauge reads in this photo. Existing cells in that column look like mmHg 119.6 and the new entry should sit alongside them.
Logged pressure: mmHg 114
